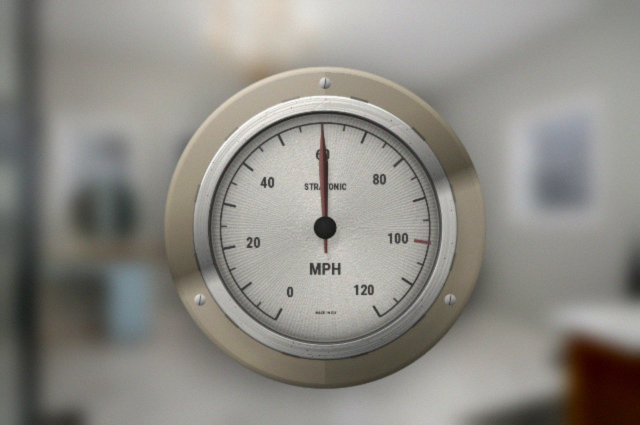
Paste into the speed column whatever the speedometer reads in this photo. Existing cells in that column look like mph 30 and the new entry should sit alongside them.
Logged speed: mph 60
